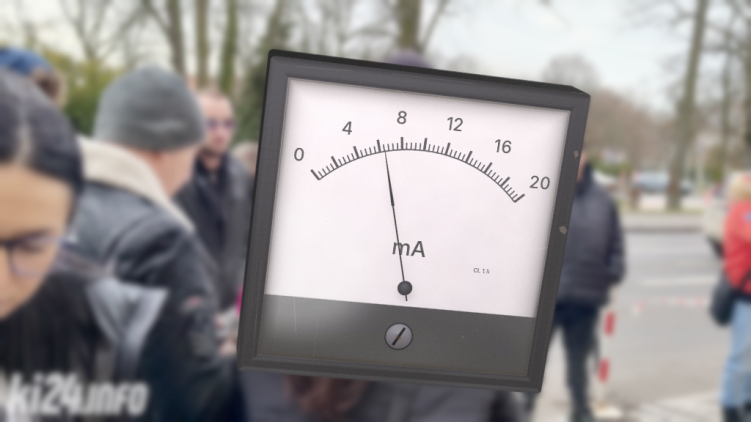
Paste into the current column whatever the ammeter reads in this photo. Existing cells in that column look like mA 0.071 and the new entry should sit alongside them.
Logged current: mA 6.4
